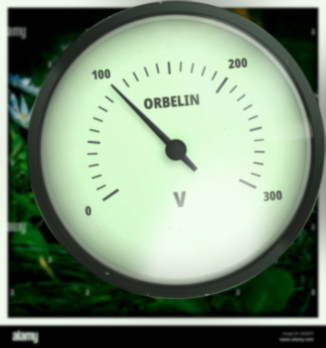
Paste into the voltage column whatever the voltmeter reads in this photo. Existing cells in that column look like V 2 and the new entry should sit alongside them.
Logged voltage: V 100
